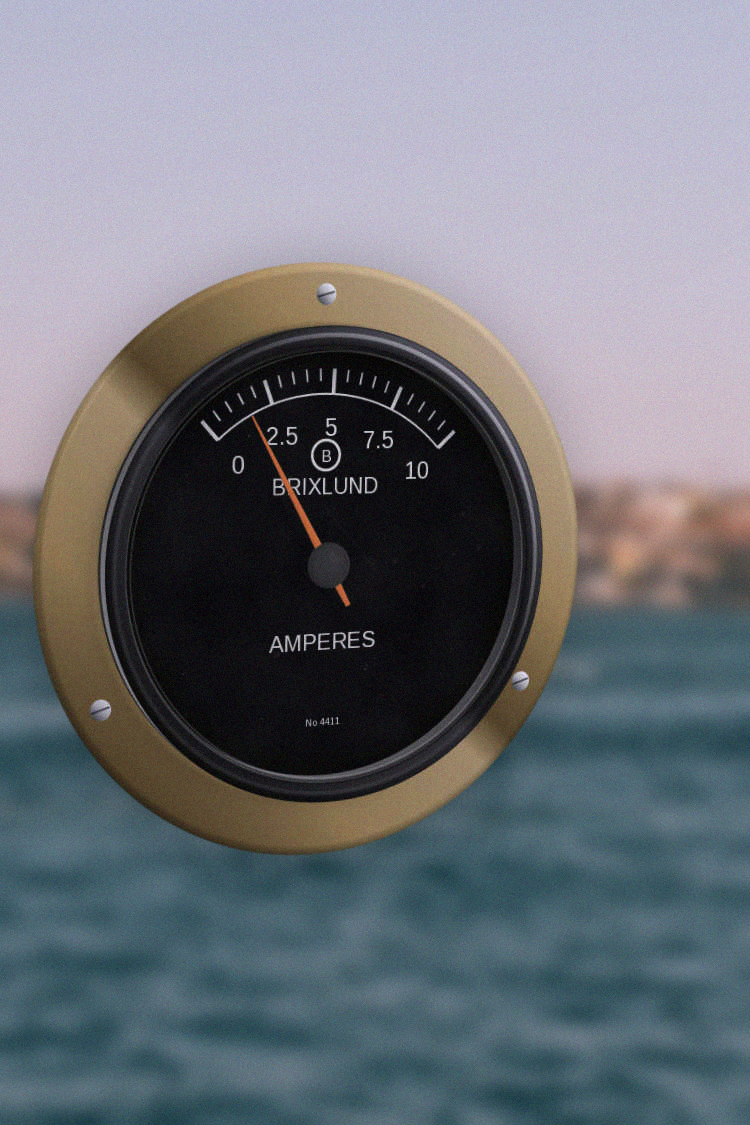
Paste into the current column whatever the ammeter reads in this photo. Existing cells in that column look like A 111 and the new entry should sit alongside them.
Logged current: A 1.5
